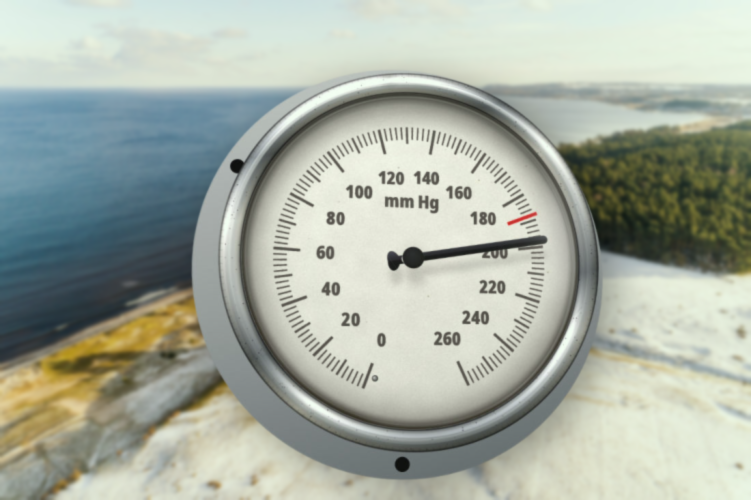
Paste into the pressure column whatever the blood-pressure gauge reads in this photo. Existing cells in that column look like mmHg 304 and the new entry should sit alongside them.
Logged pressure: mmHg 198
